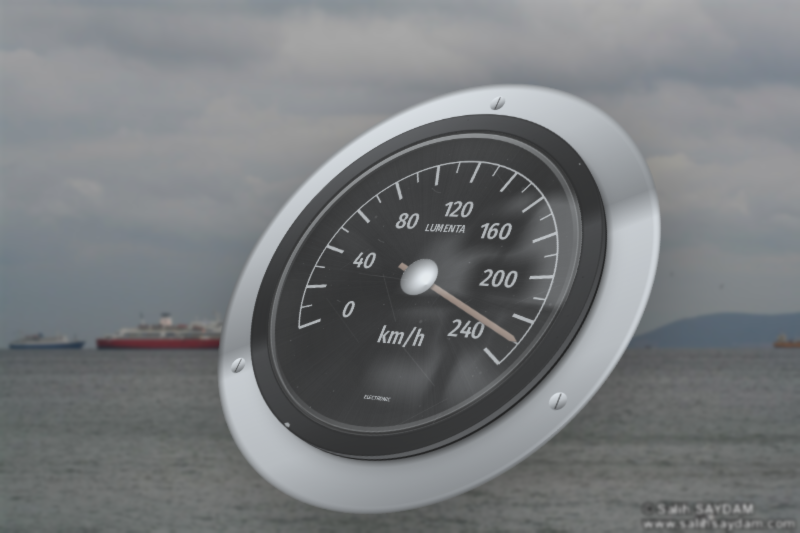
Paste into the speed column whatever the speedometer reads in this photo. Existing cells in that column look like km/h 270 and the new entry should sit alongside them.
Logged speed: km/h 230
